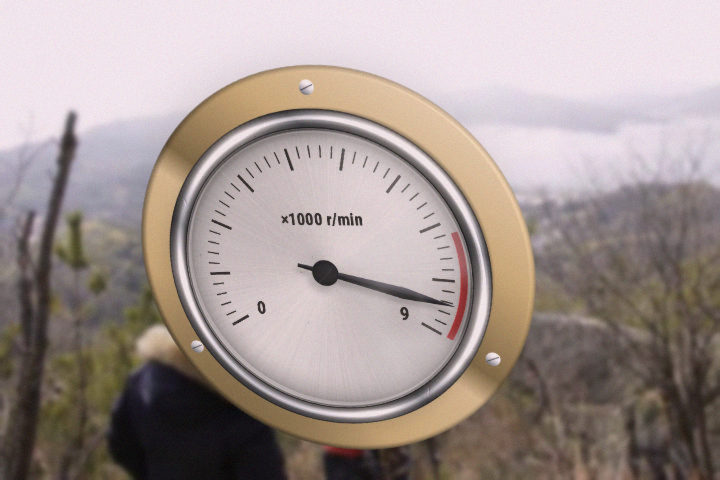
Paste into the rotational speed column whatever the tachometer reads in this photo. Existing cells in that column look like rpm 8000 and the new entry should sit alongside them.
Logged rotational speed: rpm 8400
